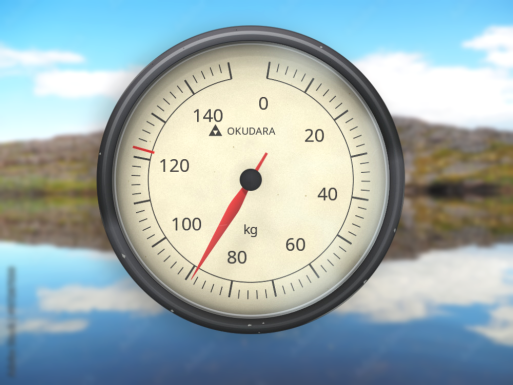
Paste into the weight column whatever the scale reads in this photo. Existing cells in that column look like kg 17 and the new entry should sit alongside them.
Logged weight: kg 89
